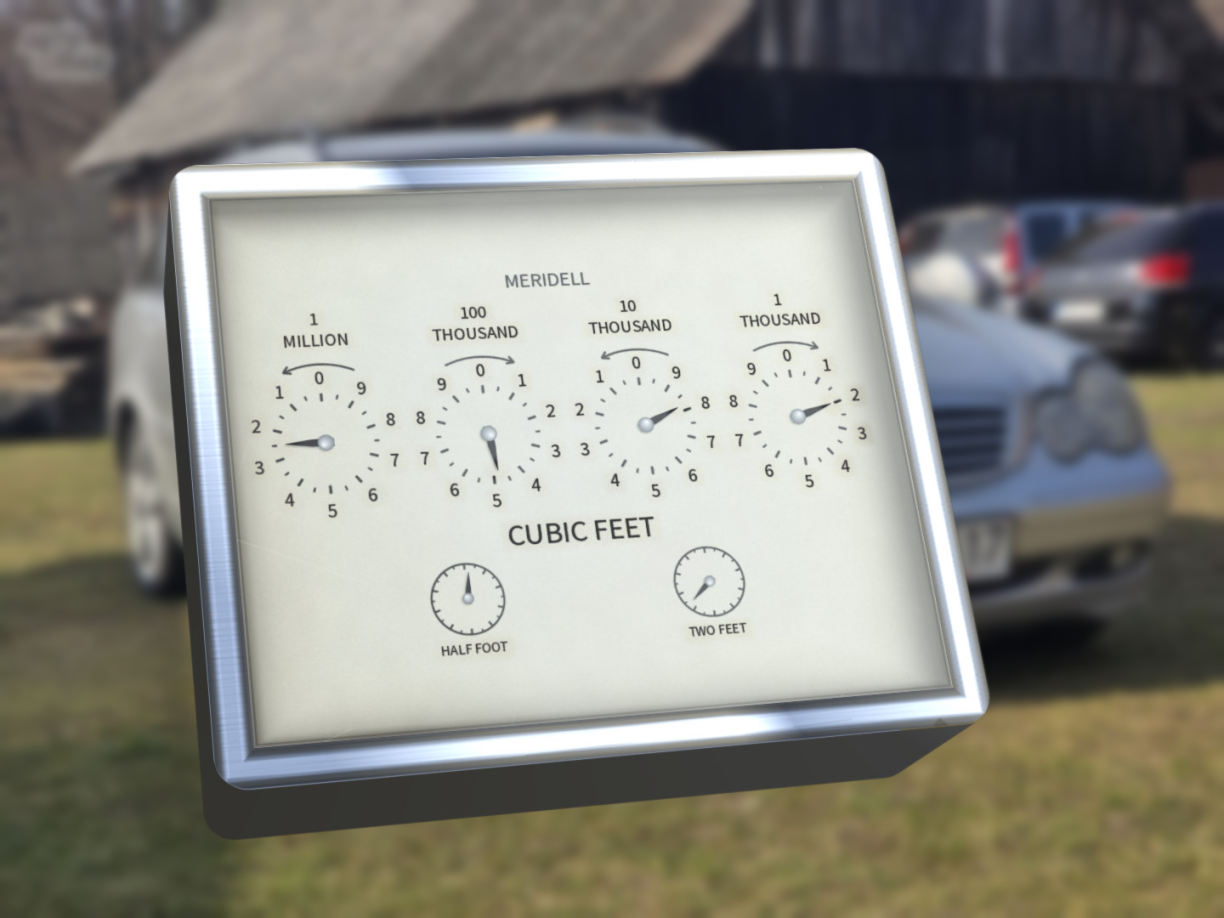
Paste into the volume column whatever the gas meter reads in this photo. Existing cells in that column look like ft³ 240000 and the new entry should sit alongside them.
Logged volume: ft³ 248200
